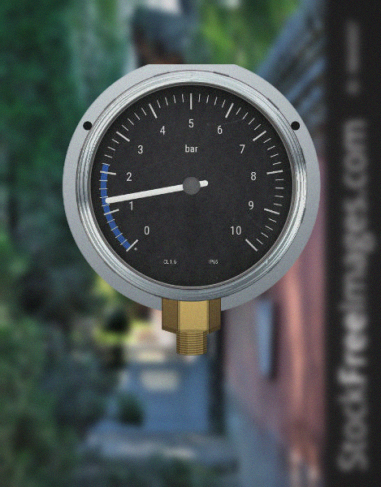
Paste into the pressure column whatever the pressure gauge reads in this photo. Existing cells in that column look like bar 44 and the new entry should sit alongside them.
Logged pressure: bar 1.3
